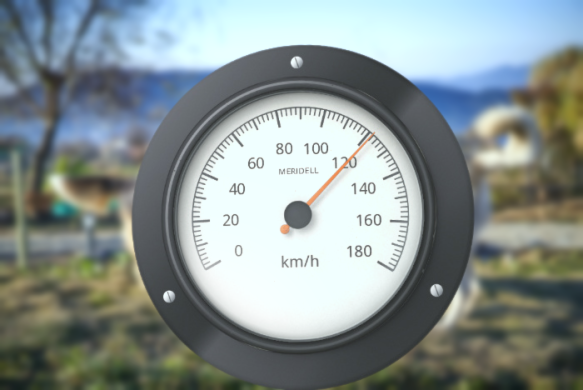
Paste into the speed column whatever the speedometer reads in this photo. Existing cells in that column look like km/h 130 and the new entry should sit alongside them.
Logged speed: km/h 122
